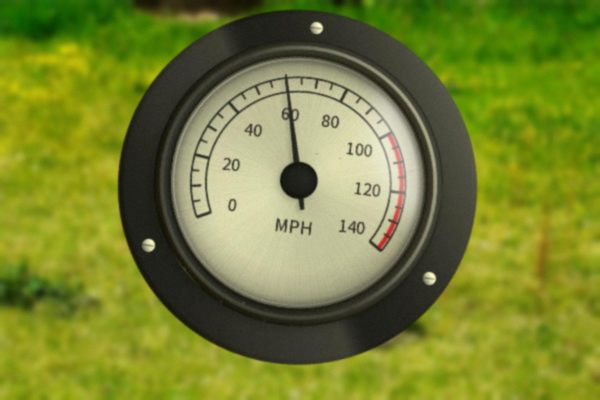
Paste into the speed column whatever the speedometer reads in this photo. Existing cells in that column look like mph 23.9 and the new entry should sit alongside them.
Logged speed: mph 60
